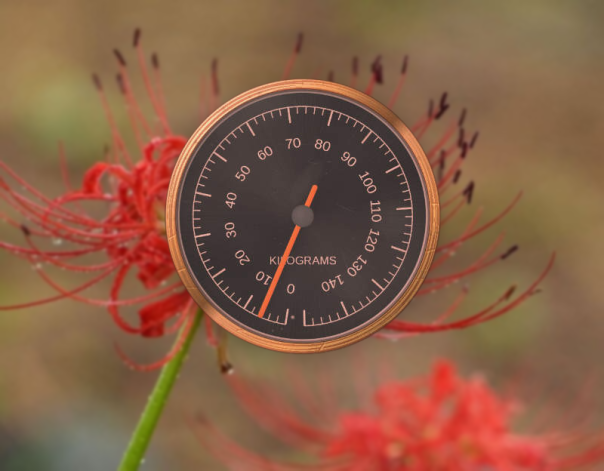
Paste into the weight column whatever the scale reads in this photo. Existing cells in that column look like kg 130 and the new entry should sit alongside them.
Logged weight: kg 6
